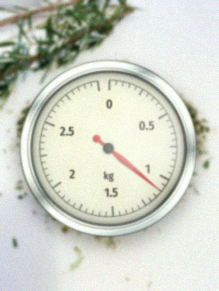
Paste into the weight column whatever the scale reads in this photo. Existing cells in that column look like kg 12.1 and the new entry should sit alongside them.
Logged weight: kg 1.1
